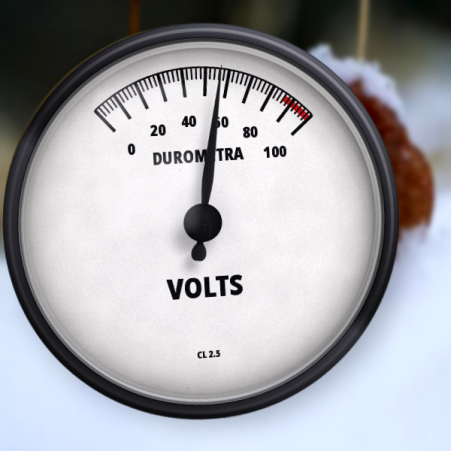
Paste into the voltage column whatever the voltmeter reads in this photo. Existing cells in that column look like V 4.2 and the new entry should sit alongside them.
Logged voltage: V 56
